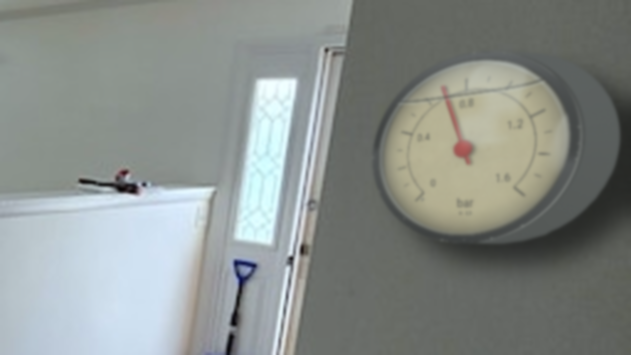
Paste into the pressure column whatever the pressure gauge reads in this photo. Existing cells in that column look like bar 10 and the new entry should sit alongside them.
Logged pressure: bar 0.7
